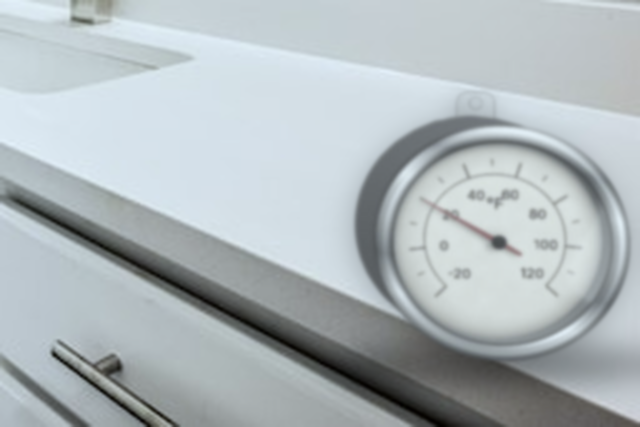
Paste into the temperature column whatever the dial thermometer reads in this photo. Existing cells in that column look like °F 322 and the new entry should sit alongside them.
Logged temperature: °F 20
